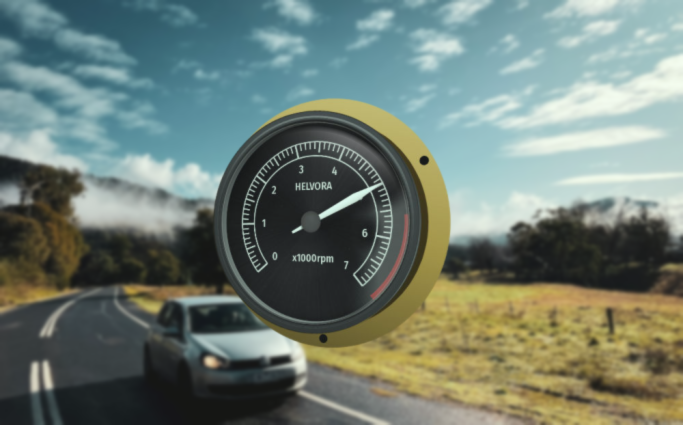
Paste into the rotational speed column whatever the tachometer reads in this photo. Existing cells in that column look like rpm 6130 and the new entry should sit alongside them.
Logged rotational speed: rpm 5000
